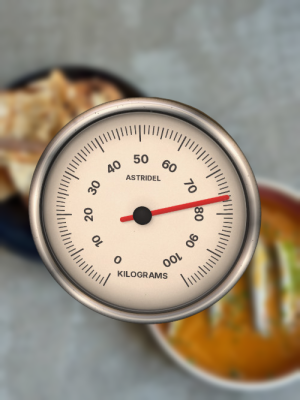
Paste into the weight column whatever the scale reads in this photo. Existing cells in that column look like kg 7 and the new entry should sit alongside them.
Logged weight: kg 76
